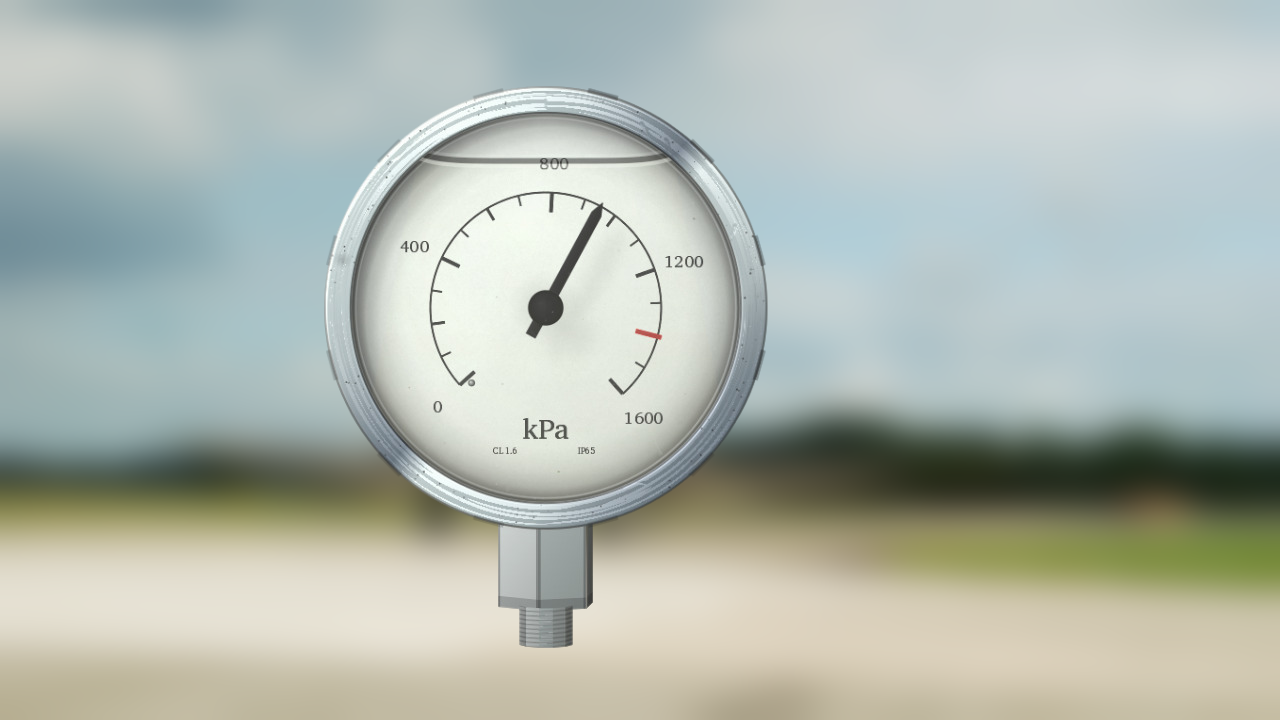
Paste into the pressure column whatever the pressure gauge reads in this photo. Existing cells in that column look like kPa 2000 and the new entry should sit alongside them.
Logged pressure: kPa 950
